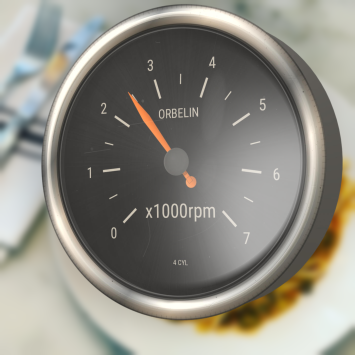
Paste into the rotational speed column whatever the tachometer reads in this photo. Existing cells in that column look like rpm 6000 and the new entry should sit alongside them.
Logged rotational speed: rpm 2500
